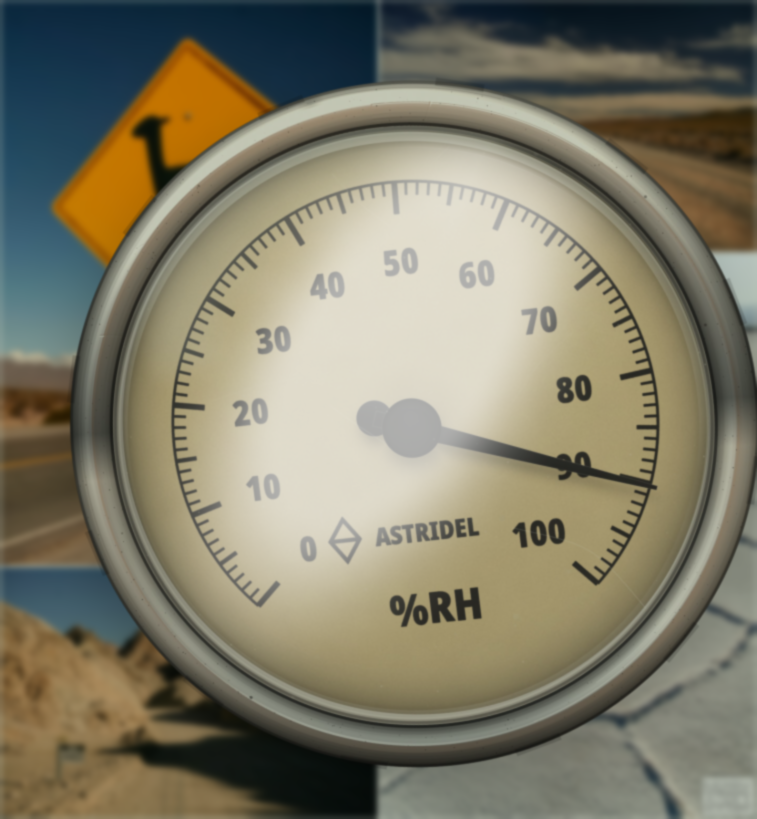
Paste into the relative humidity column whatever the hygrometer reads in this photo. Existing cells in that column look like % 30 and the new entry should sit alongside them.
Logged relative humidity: % 90
